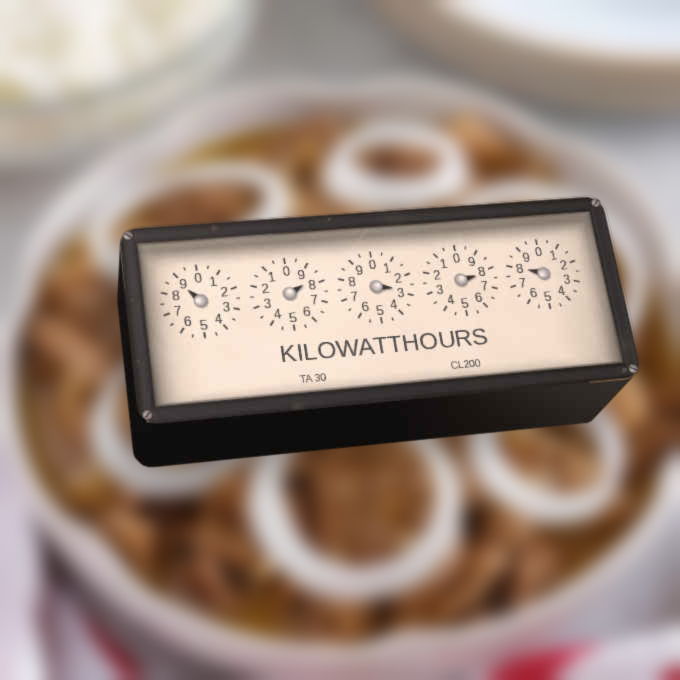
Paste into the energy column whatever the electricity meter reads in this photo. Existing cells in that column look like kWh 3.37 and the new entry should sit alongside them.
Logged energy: kWh 88278
